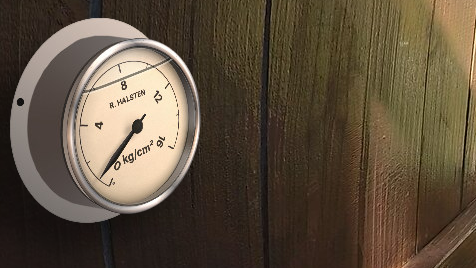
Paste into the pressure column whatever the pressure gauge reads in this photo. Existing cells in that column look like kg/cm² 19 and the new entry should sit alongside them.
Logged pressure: kg/cm² 1
